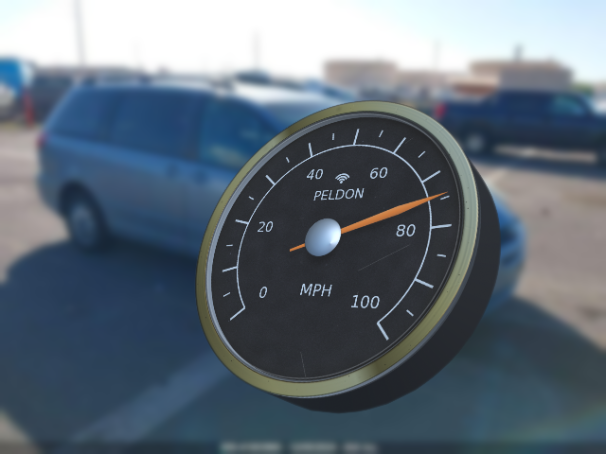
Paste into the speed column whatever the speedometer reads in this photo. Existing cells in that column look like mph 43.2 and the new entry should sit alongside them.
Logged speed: mph 75
